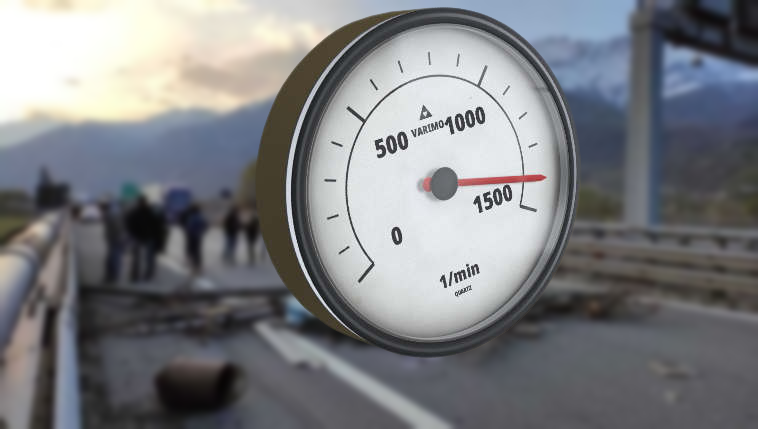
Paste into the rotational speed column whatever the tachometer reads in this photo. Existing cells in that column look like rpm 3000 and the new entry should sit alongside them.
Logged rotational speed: rpm 1400
